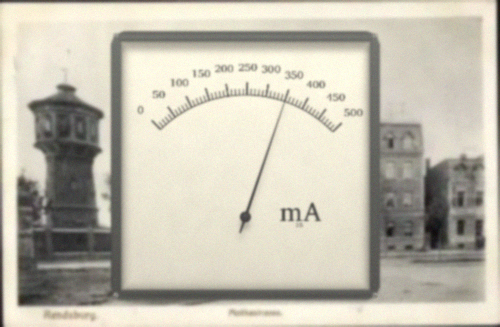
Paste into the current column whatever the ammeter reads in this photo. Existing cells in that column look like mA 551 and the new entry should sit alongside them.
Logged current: mA 350
